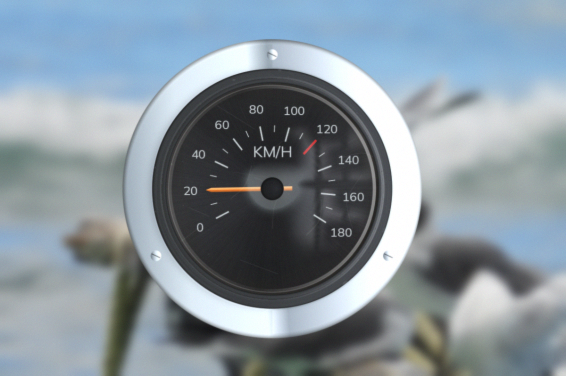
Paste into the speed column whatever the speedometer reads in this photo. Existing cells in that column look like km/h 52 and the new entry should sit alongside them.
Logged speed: km/h 20
